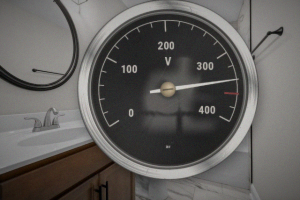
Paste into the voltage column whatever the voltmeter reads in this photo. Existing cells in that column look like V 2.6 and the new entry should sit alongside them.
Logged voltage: V 340
